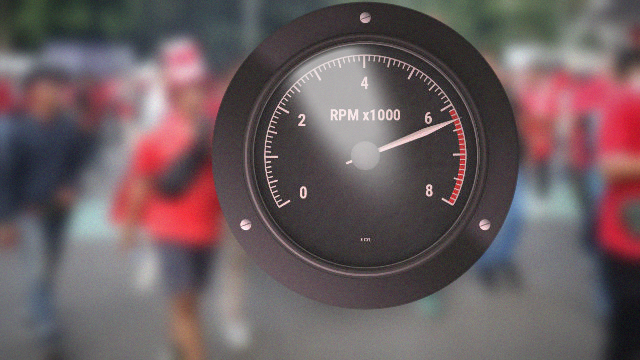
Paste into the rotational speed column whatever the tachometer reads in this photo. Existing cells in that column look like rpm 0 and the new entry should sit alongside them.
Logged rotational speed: rpm 6300
